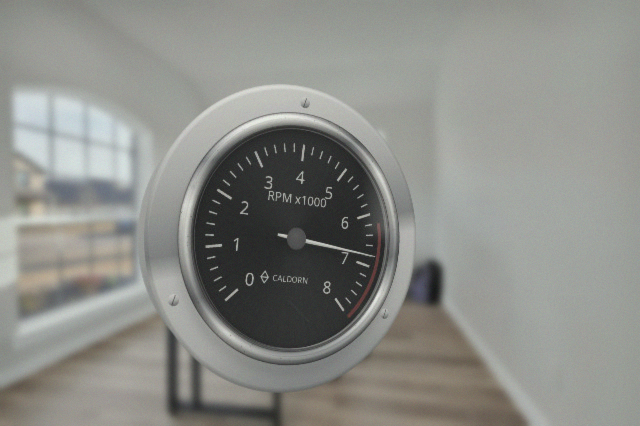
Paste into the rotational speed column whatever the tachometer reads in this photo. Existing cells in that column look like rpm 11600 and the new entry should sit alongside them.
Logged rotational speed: rpm 6800
